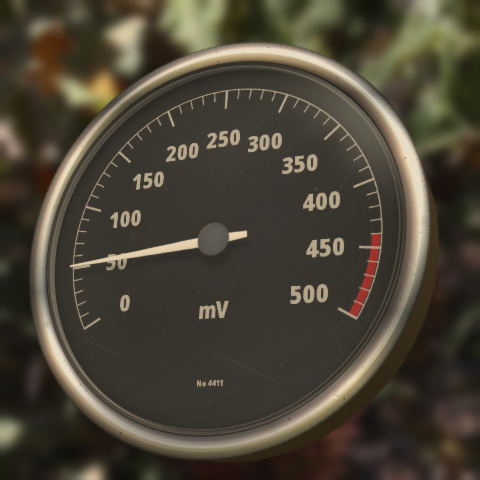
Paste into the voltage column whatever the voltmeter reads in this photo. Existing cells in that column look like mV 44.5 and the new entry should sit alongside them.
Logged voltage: mV 50
